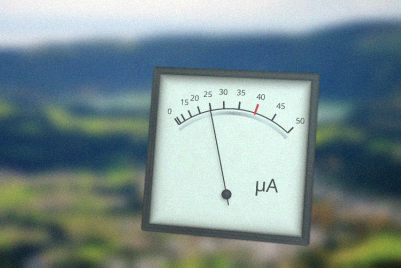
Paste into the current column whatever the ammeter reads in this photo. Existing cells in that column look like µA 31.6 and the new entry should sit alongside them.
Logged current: µA 25
